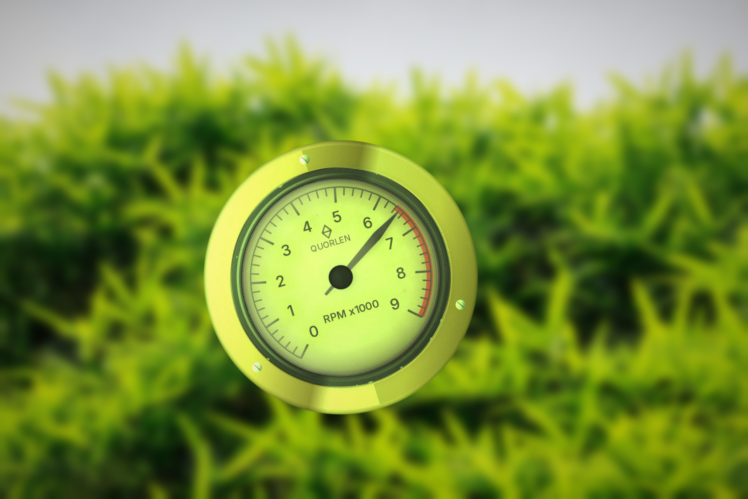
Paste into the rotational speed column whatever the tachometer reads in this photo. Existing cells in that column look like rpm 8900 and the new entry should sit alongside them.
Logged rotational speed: rpm 6500
